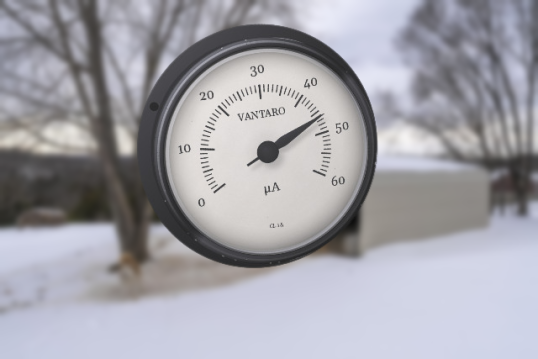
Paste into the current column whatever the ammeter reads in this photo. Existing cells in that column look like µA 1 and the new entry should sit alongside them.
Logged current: µA 46
